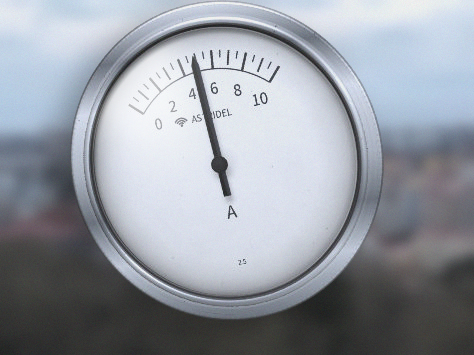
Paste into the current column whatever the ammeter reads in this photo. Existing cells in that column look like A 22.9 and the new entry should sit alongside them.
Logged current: A 5
